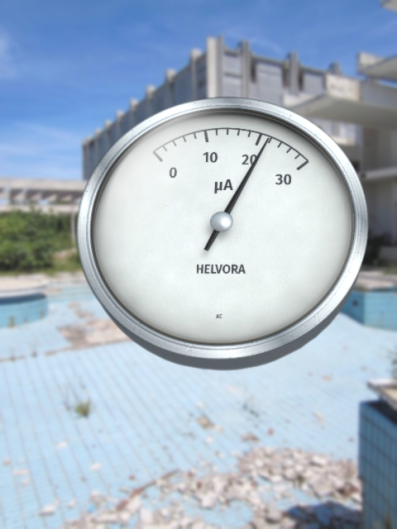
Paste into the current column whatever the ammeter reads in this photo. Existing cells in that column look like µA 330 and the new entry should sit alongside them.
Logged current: µA 22
